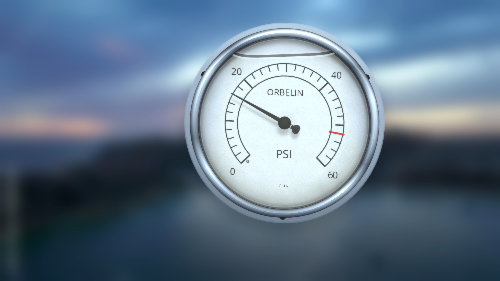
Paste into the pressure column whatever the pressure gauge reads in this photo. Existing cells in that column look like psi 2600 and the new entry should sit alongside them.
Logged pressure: psi 16
